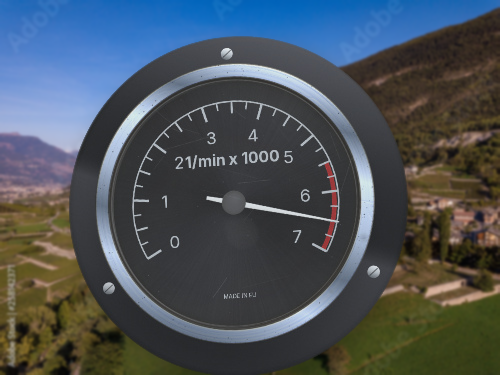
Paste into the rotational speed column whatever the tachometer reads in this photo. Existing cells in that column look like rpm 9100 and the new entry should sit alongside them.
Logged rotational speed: rpm 6500
